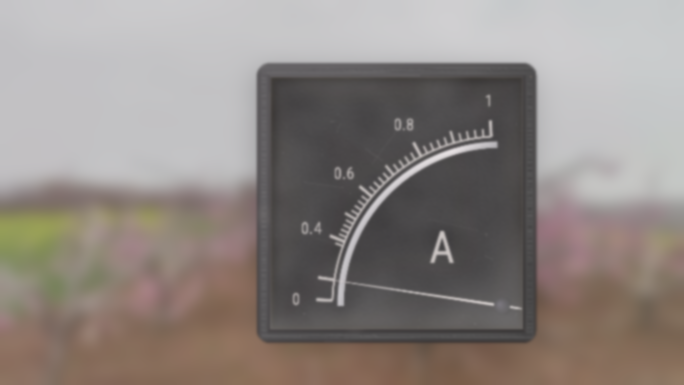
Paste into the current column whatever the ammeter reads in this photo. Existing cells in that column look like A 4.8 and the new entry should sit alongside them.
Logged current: A 0.2
